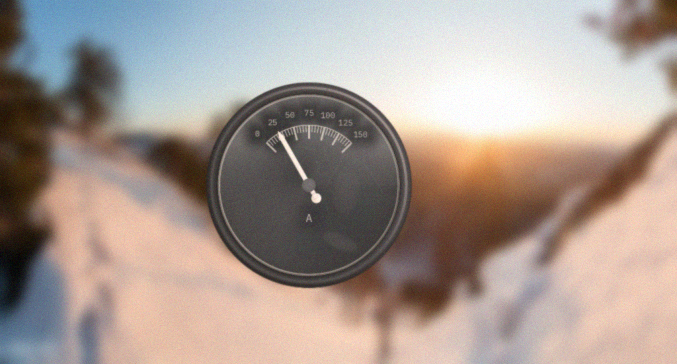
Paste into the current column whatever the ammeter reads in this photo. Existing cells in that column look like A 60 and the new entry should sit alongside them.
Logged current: A 25
